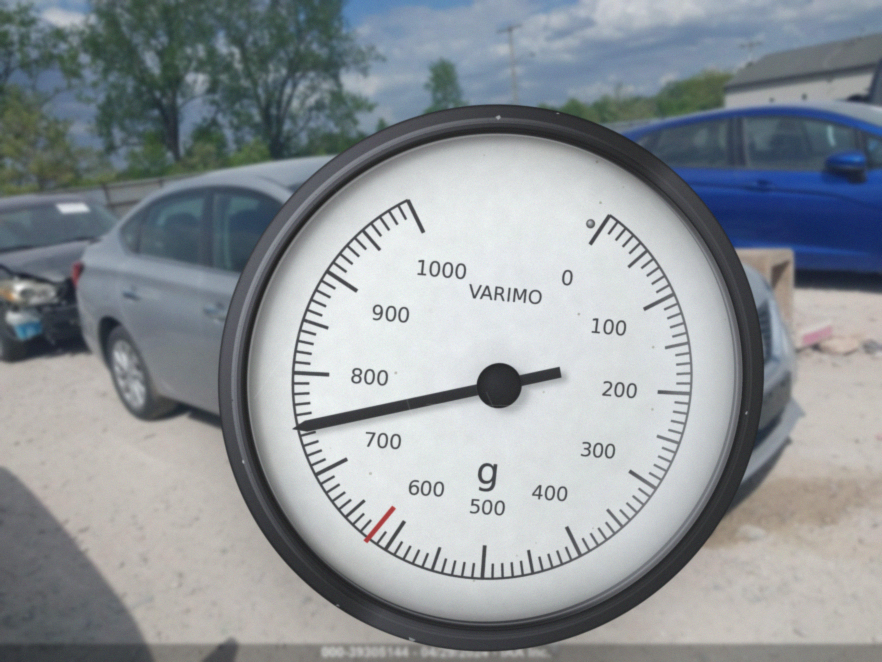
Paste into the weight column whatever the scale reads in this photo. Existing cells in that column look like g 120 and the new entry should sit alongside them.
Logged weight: g 750
